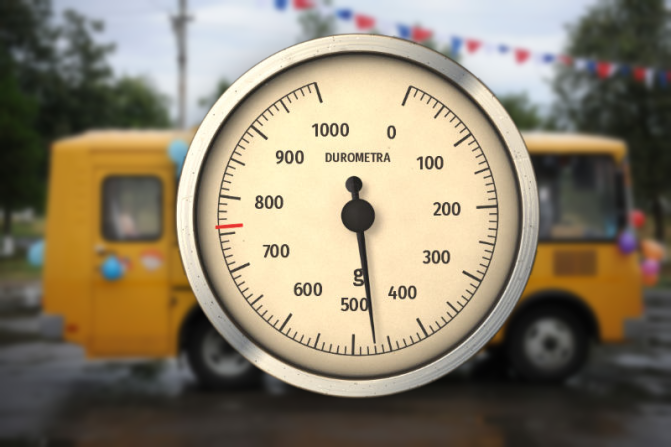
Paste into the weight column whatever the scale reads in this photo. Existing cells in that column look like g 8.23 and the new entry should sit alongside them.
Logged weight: g 470
